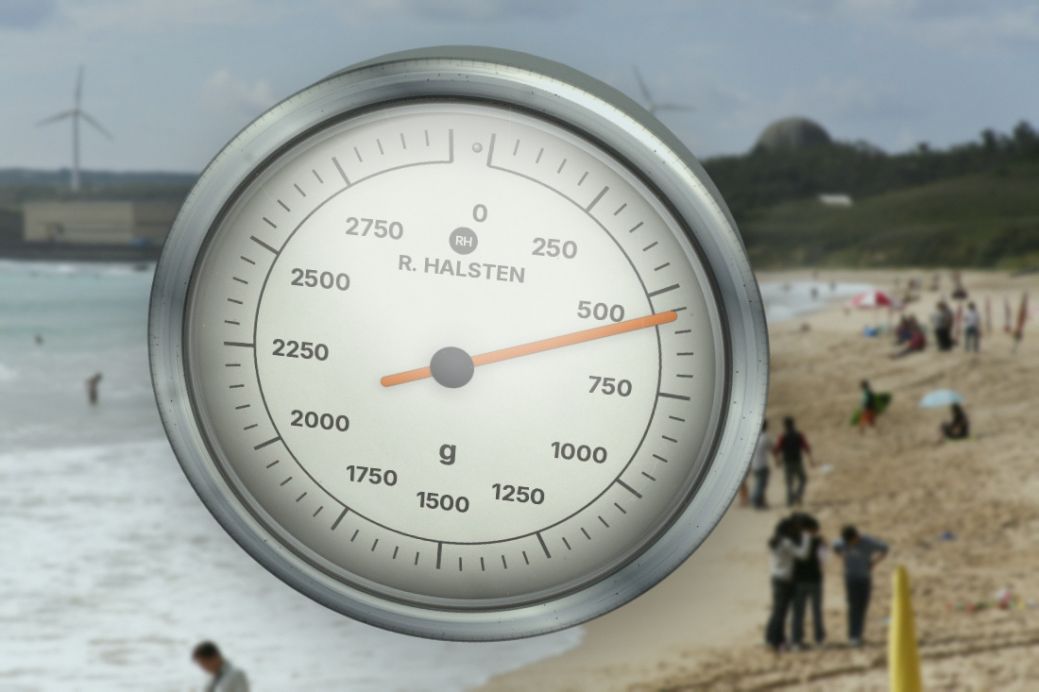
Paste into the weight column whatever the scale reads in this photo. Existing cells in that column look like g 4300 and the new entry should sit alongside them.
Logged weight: g 550
